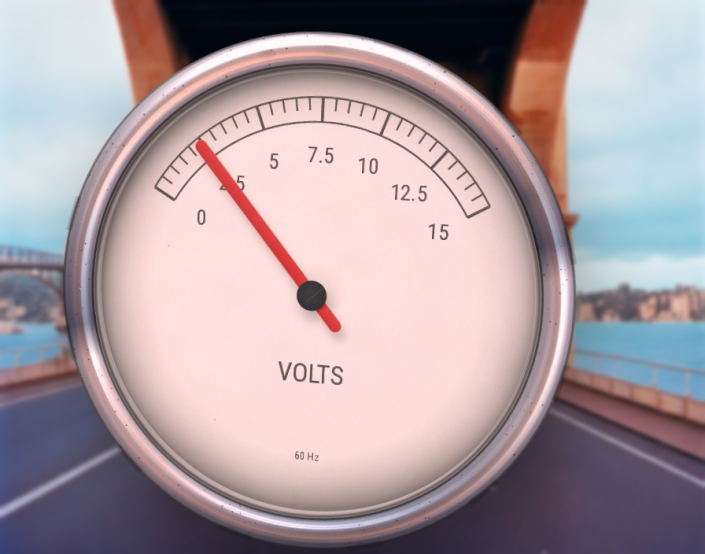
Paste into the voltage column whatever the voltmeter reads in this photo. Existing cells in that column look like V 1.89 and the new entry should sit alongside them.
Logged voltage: V 2.5
